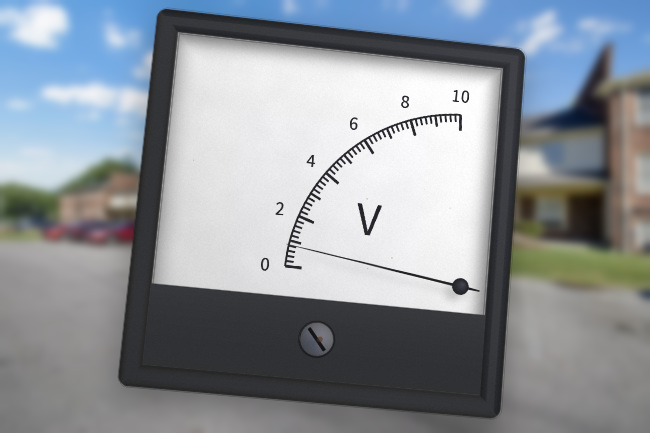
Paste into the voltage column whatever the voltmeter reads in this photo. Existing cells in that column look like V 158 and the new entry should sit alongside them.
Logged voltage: V 0.8
